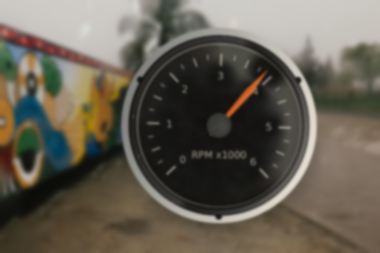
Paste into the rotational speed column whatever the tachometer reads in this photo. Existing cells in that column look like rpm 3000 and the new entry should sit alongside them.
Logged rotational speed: rpm 3875
